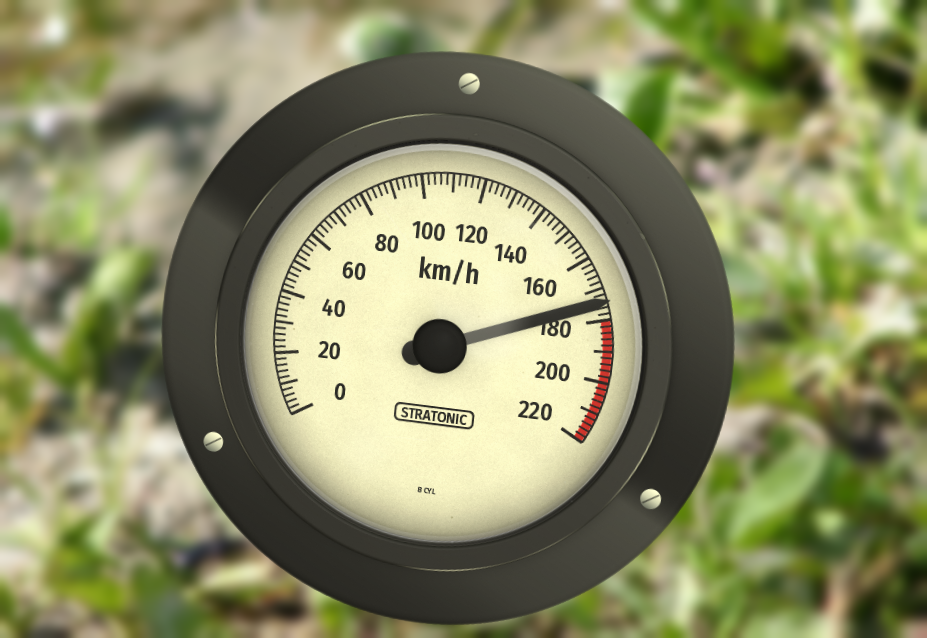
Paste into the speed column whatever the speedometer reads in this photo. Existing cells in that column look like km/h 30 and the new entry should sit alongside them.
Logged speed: km/h 174
